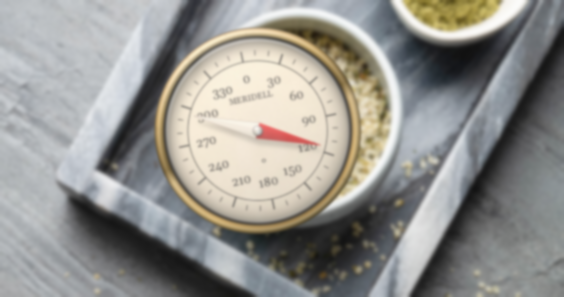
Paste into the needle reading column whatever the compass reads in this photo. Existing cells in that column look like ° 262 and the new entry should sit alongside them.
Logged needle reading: ° 115
